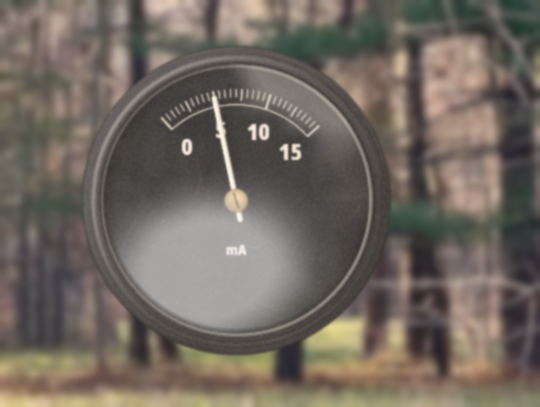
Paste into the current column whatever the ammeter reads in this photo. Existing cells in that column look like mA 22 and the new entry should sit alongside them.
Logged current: mA 5
